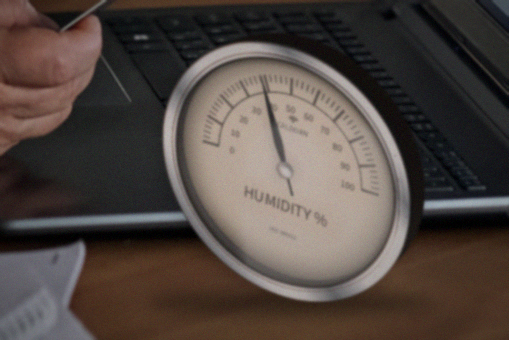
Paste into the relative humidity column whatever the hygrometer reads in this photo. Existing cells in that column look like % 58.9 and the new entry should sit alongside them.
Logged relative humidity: % 40
